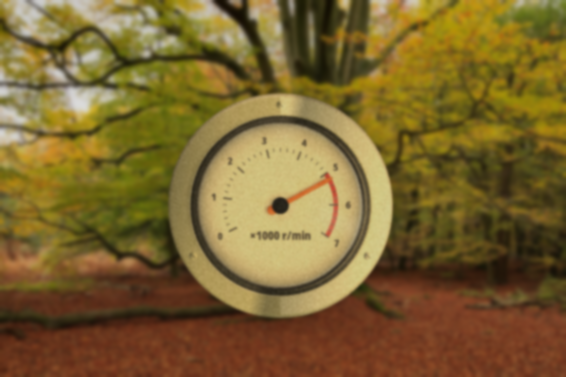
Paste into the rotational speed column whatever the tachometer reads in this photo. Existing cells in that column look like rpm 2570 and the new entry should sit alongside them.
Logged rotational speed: rpm 5200
